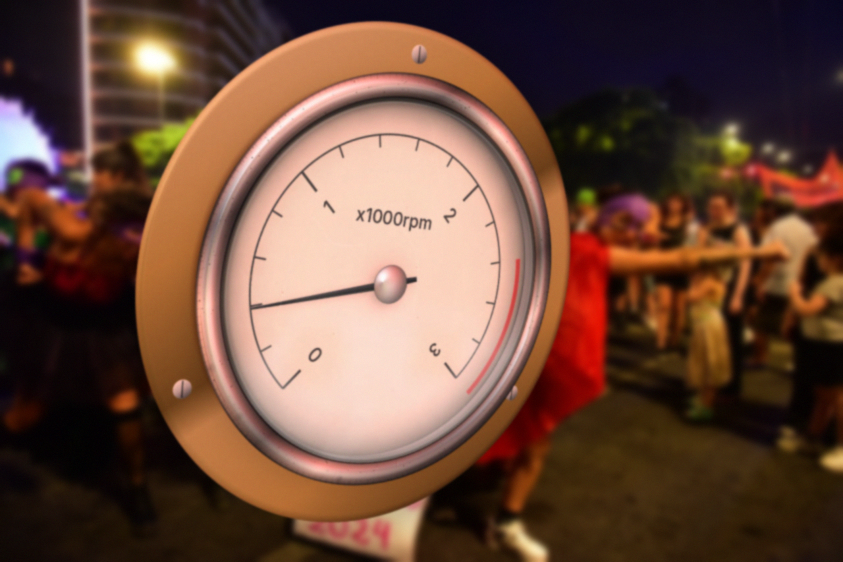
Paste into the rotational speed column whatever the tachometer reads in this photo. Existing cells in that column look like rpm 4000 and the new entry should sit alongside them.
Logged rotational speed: rpm 400
